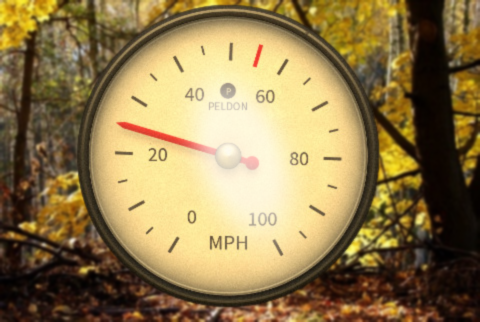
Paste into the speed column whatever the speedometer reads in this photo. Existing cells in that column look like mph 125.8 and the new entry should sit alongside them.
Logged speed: mph 25
